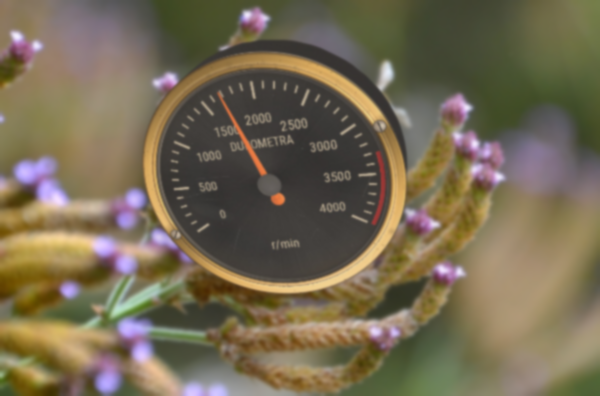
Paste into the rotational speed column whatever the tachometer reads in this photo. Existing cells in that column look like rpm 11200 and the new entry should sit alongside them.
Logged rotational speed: rpm 1700
